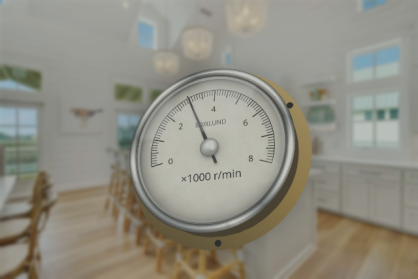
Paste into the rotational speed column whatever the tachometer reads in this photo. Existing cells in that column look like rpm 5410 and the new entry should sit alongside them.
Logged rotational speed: rpm 3000
